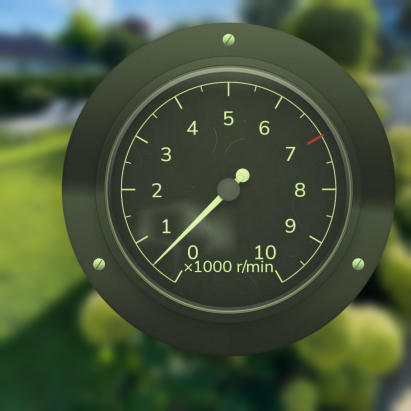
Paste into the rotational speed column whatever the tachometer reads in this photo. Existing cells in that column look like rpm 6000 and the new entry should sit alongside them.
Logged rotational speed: rpm 500
